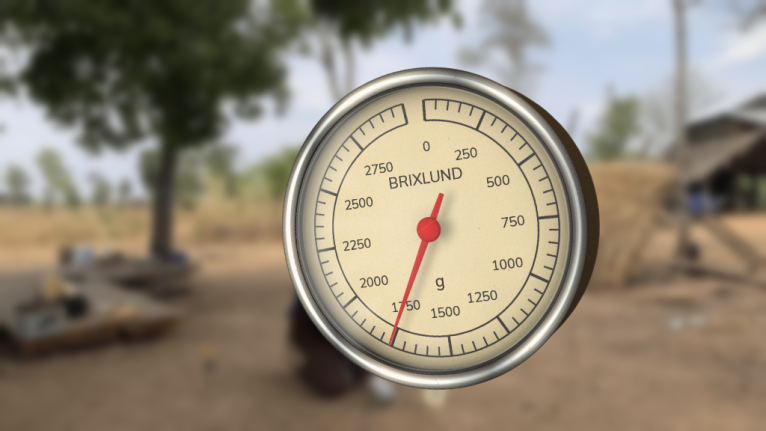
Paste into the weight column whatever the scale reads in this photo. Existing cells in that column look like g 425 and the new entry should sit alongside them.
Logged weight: g 1750
